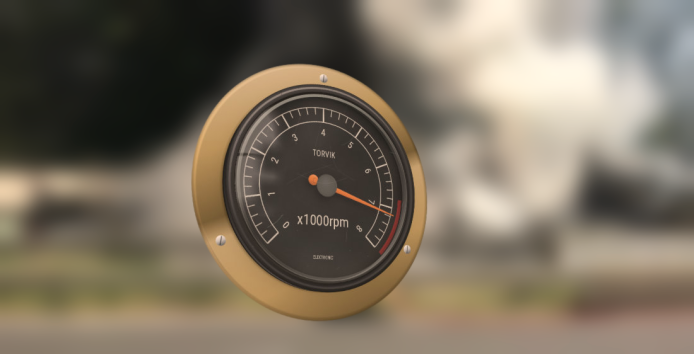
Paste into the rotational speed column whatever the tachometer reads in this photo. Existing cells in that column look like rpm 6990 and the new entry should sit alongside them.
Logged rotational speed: rpm 7200
